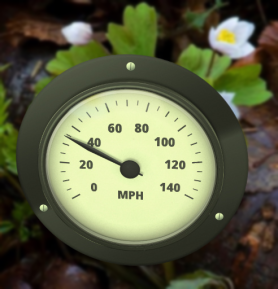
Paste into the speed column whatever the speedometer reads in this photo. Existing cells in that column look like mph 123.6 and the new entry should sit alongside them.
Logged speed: mph 35
